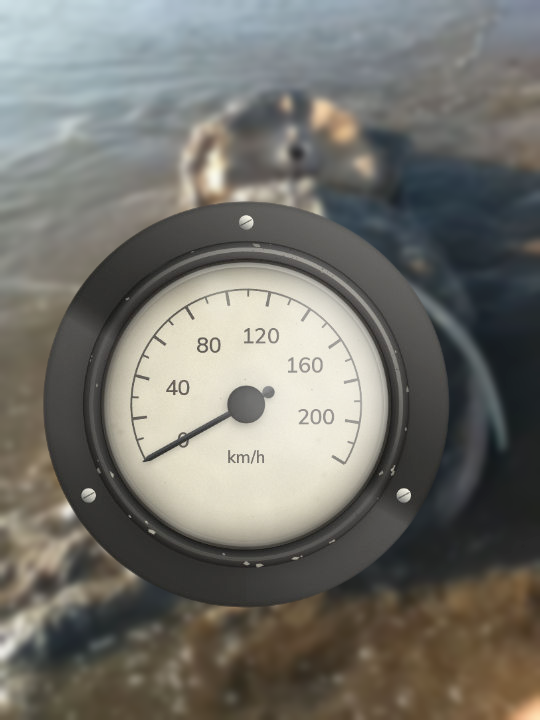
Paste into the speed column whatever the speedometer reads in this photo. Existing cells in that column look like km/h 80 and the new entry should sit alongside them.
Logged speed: km/h 0
